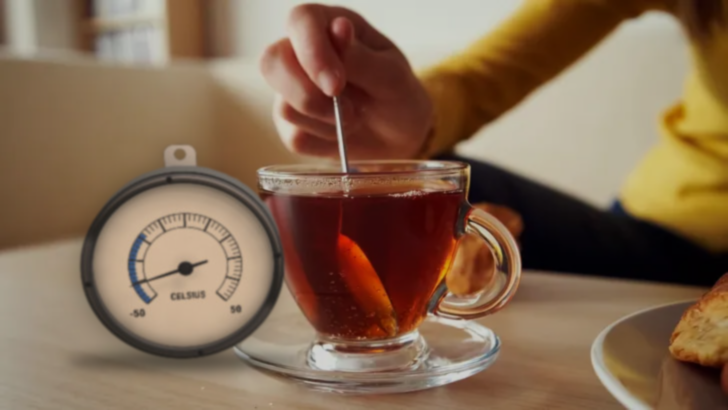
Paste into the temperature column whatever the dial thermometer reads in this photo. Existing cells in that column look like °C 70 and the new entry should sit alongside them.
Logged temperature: °C -40
